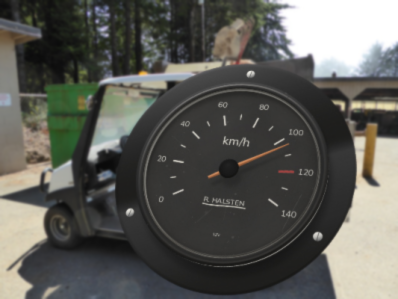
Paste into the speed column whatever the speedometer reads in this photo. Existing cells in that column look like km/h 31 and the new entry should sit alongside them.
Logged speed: km/h 105
